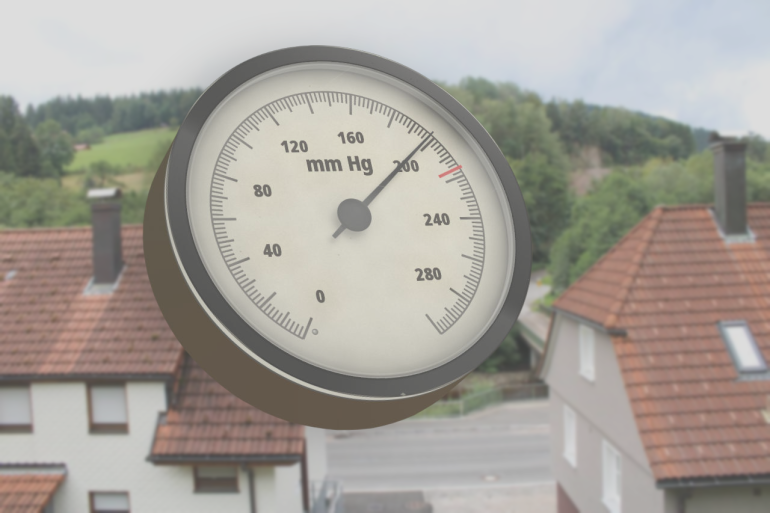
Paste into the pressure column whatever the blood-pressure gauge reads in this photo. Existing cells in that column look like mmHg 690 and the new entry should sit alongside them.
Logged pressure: mmHg 198
